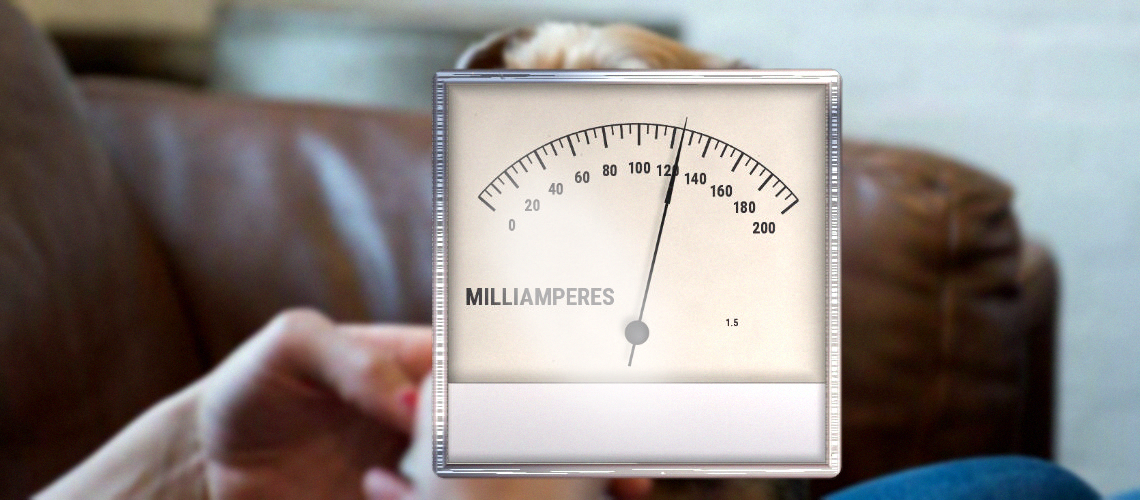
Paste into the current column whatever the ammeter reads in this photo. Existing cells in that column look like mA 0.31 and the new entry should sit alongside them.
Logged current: mA 125
